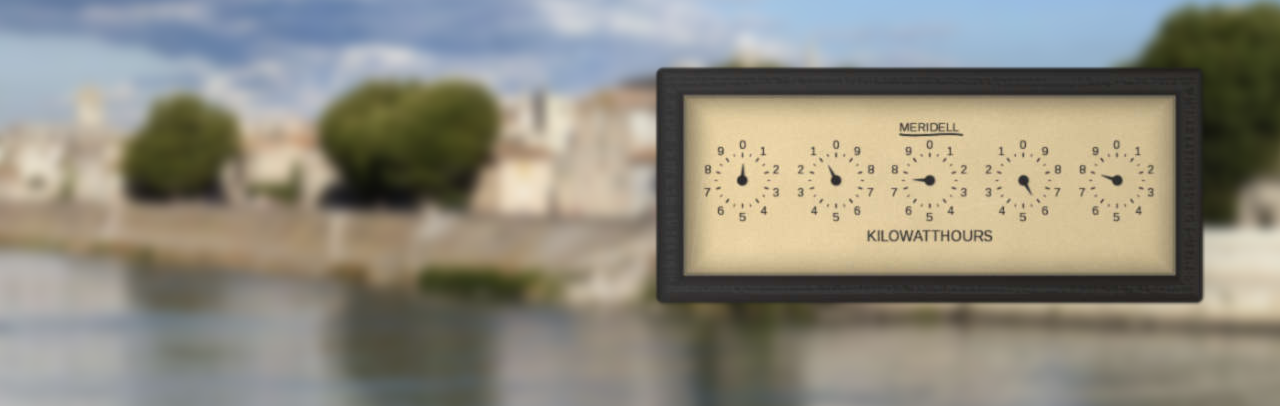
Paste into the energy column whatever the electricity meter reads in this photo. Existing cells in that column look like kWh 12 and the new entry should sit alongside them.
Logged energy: kWh 758
